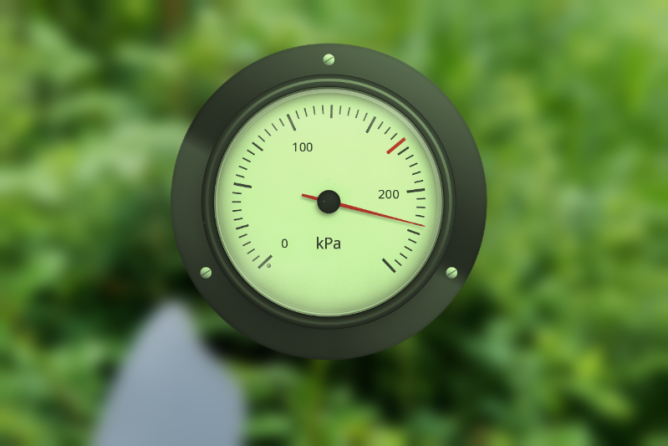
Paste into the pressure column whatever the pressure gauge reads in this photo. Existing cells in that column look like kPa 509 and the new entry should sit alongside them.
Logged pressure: kPa 220
